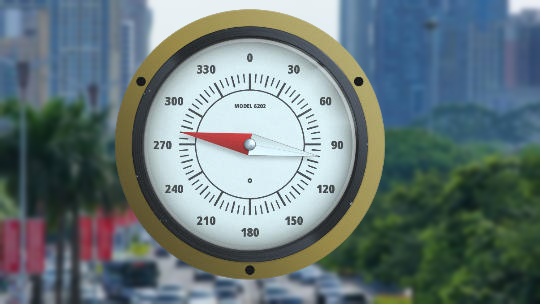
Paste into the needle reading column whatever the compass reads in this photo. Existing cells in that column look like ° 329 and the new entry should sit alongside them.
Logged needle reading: ° 280
